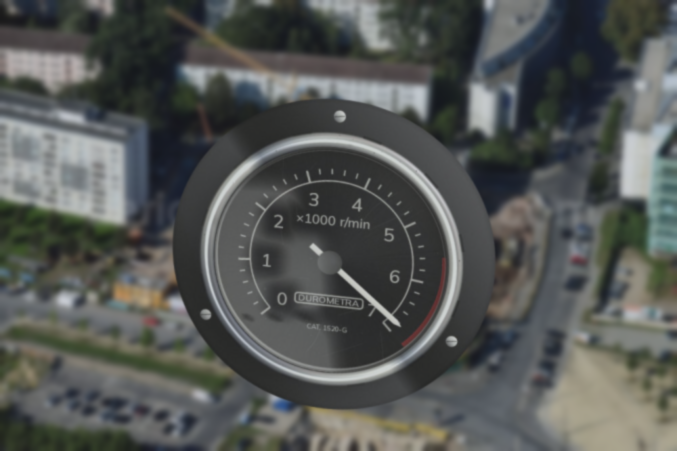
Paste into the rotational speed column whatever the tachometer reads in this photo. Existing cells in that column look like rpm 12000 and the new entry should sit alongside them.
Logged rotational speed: rpm 6800
